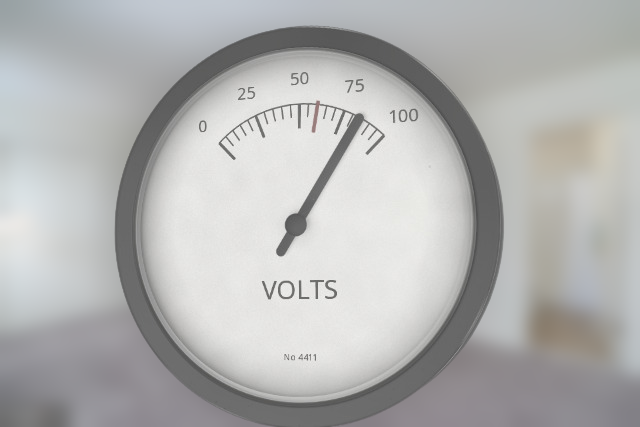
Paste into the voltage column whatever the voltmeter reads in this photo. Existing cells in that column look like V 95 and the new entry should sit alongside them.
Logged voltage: V 85
